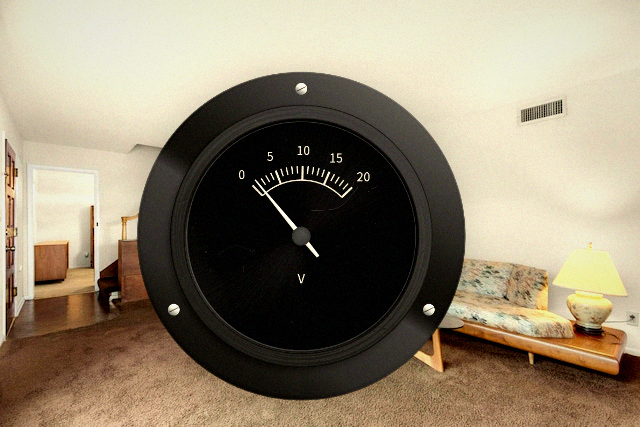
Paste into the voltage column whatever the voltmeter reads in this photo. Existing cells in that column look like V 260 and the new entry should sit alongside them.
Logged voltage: V 1
